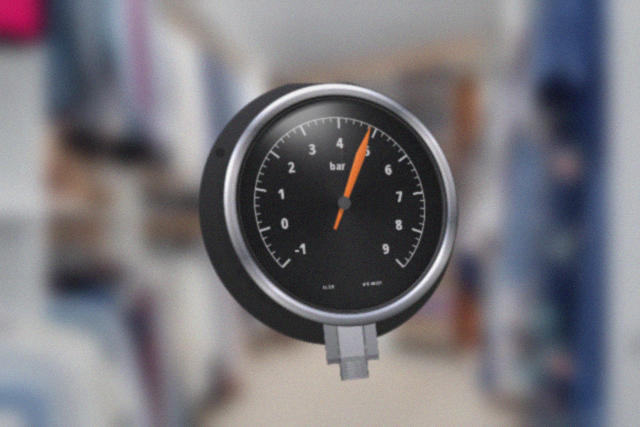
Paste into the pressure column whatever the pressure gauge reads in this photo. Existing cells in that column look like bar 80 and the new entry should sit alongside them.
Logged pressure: bar 4.8
